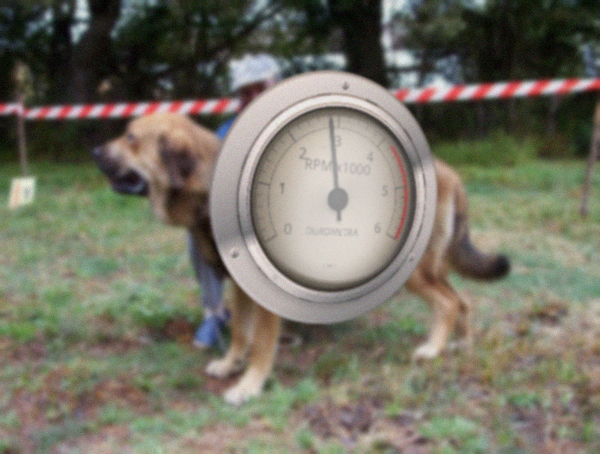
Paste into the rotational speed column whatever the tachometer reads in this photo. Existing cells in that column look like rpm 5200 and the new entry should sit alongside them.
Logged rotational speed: rpm 2800
